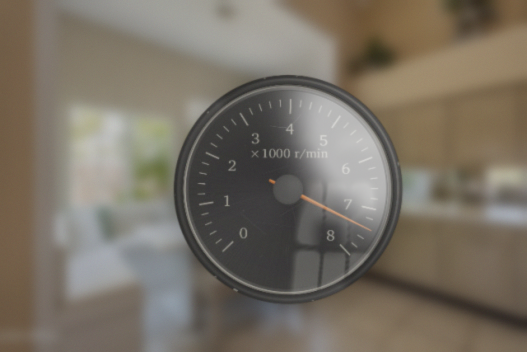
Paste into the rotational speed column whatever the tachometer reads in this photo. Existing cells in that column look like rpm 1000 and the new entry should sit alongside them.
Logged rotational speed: rpm 7400
